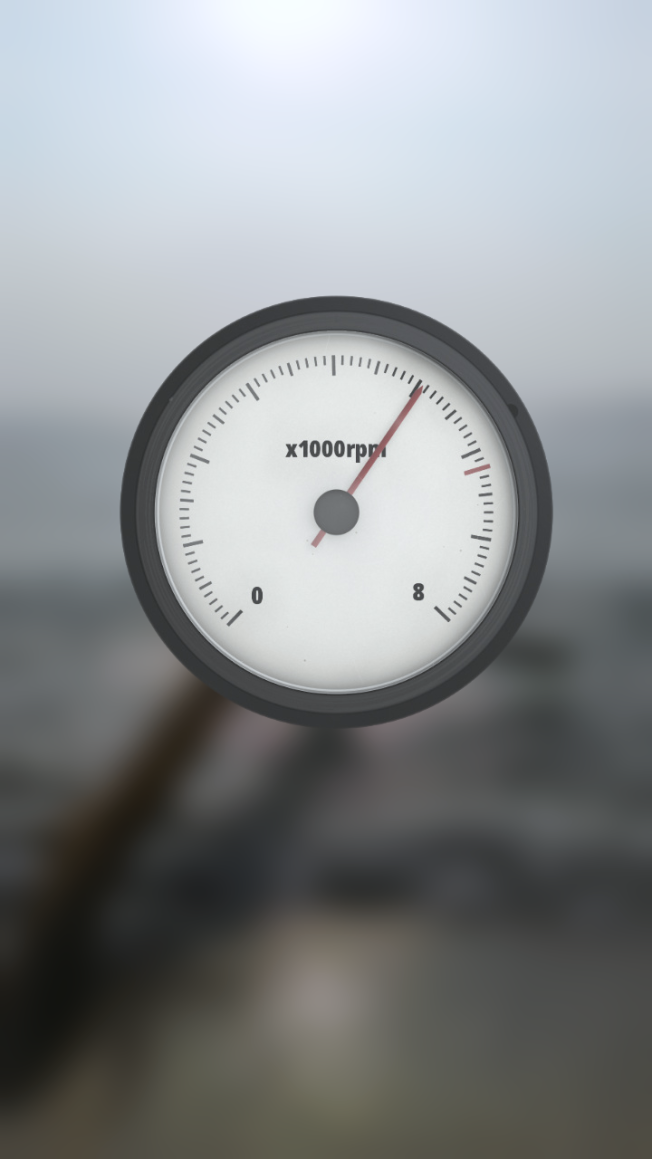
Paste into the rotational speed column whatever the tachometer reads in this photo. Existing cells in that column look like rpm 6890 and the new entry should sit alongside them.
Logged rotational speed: rpm 5050
